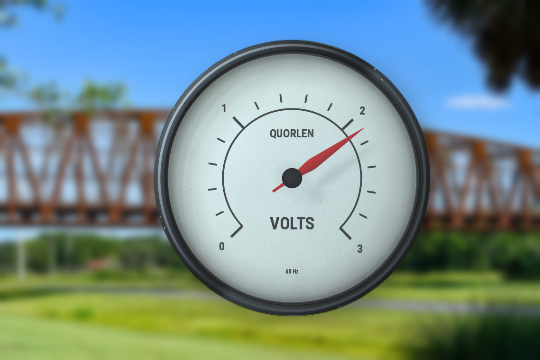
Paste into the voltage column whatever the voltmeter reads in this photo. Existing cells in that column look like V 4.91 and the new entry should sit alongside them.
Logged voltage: V 2.1
